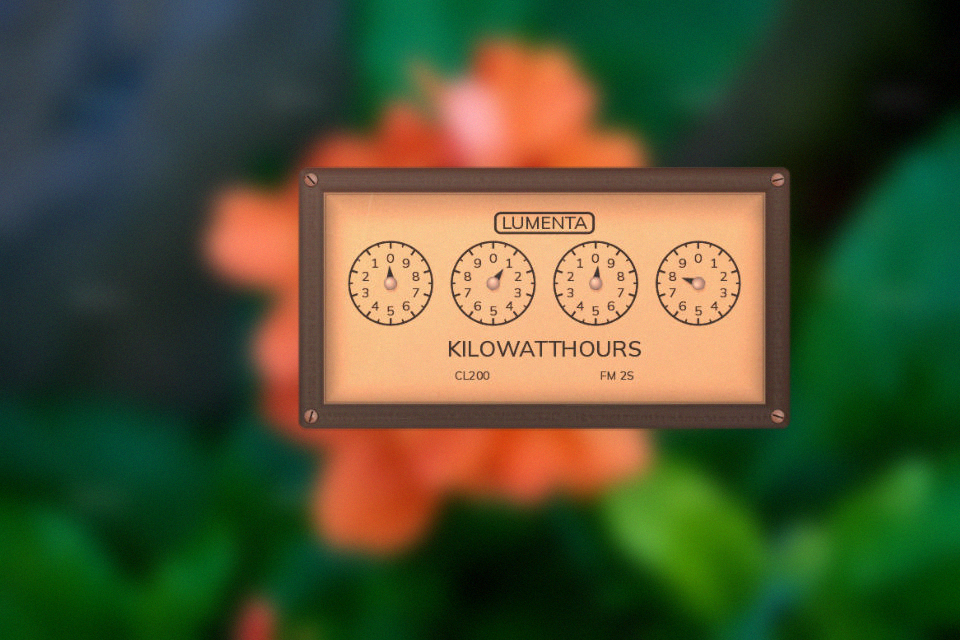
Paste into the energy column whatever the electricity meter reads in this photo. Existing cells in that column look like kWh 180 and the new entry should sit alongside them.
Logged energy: kWh 98
